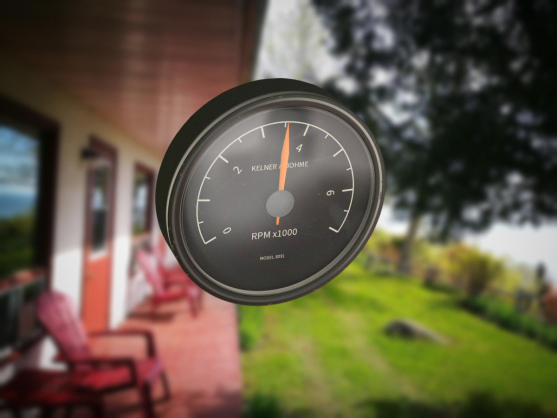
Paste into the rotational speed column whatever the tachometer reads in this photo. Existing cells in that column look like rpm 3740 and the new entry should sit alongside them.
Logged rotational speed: rpm 3500
